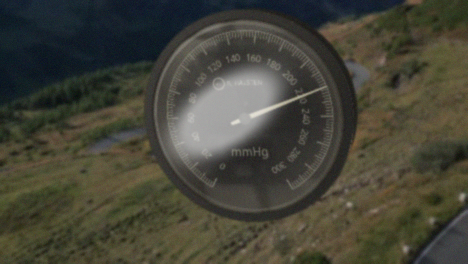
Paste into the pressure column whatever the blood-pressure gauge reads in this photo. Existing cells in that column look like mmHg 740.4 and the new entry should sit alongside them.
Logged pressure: mmHg 220
